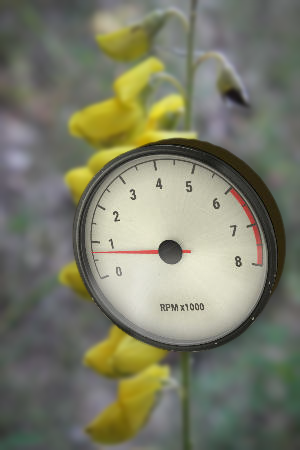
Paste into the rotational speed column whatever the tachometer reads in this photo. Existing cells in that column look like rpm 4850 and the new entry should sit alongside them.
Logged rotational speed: rpm 750
